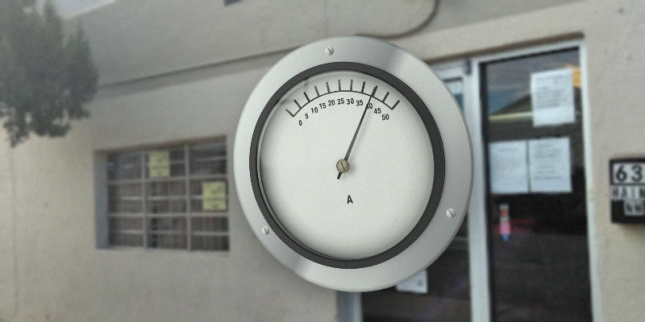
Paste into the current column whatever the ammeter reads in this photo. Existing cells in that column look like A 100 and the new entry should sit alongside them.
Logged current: A 40
